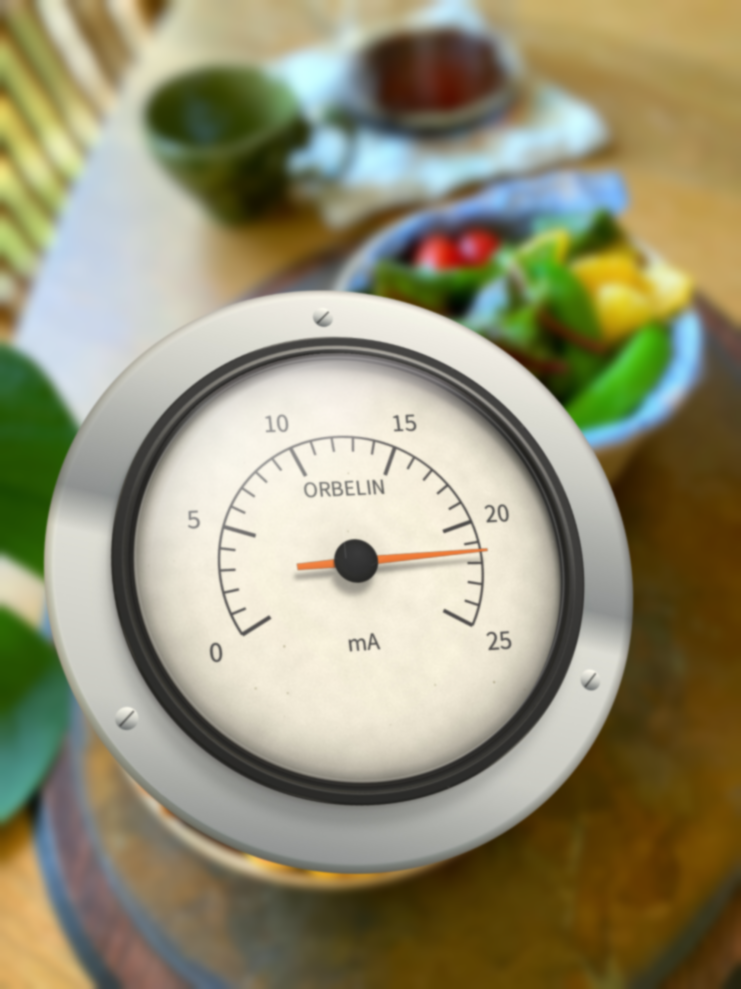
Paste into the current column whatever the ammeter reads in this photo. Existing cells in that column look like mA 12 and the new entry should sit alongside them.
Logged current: mA 21.5
